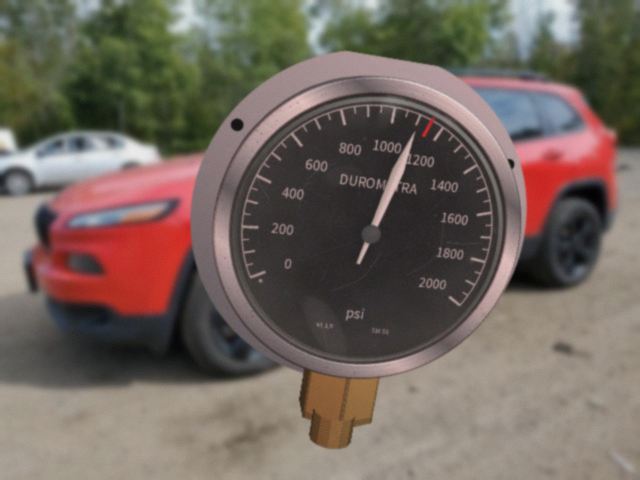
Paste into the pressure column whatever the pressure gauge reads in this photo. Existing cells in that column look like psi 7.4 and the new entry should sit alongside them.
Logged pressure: psi 1100
